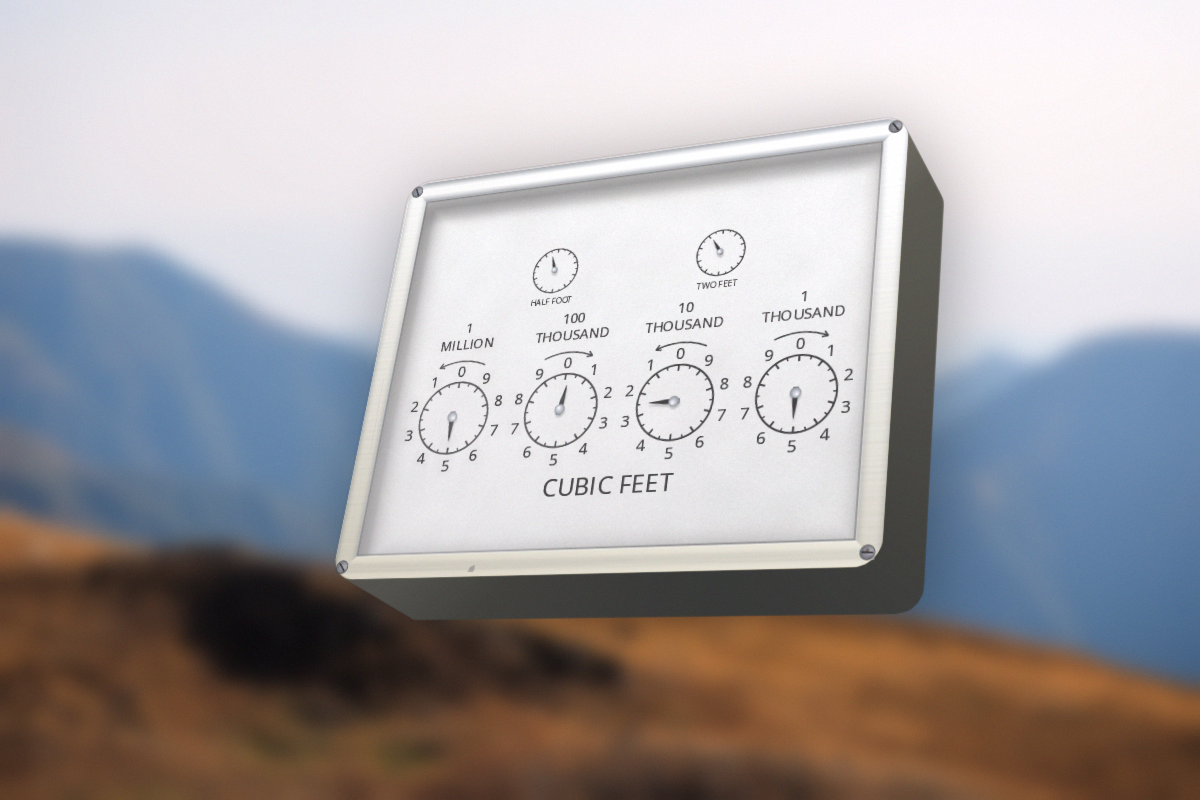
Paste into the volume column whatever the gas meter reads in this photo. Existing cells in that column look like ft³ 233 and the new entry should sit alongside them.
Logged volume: ft³ 502500
